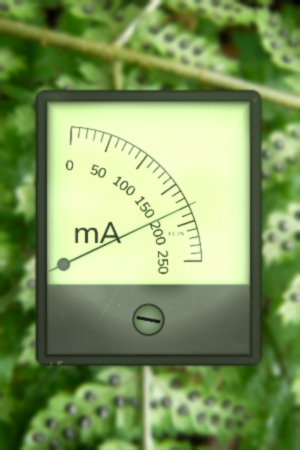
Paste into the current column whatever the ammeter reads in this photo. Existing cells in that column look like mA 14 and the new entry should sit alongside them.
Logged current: mA 180
